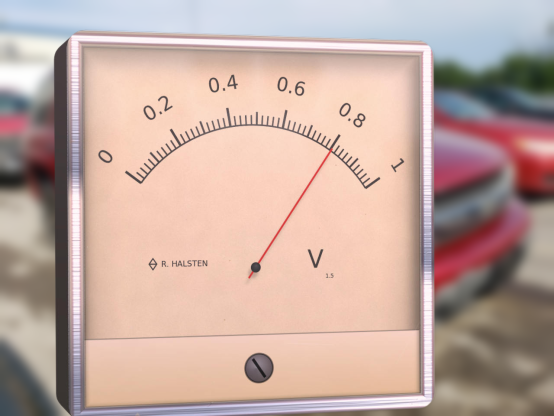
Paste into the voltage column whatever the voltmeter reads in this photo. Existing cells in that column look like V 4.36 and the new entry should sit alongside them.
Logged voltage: V 0.8
